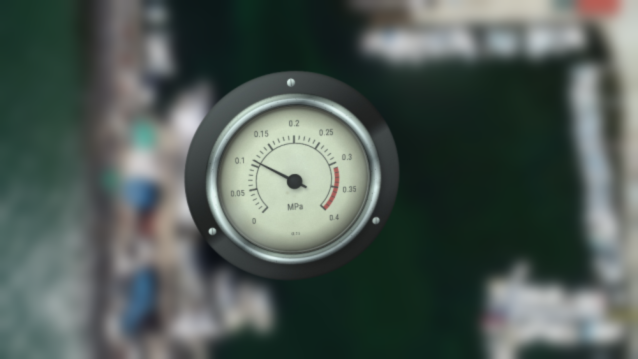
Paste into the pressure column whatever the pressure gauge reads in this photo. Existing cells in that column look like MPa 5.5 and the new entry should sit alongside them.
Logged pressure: MPa 0.11
